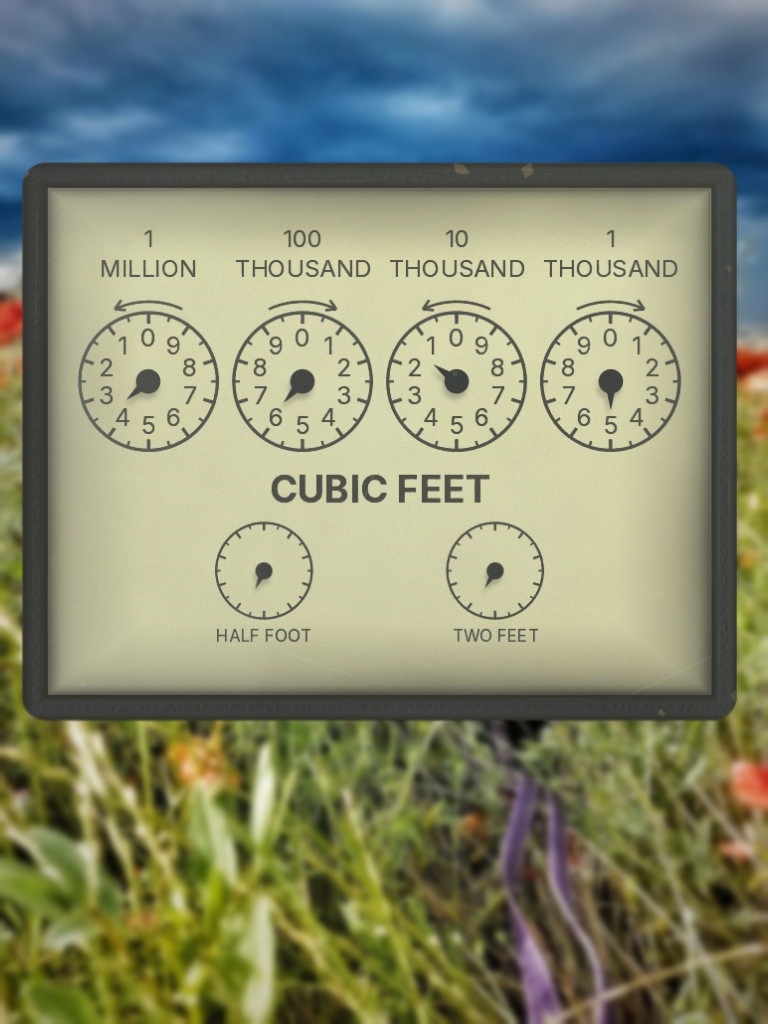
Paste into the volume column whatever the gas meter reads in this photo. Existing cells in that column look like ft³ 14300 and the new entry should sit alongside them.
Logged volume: ft³ 361500
